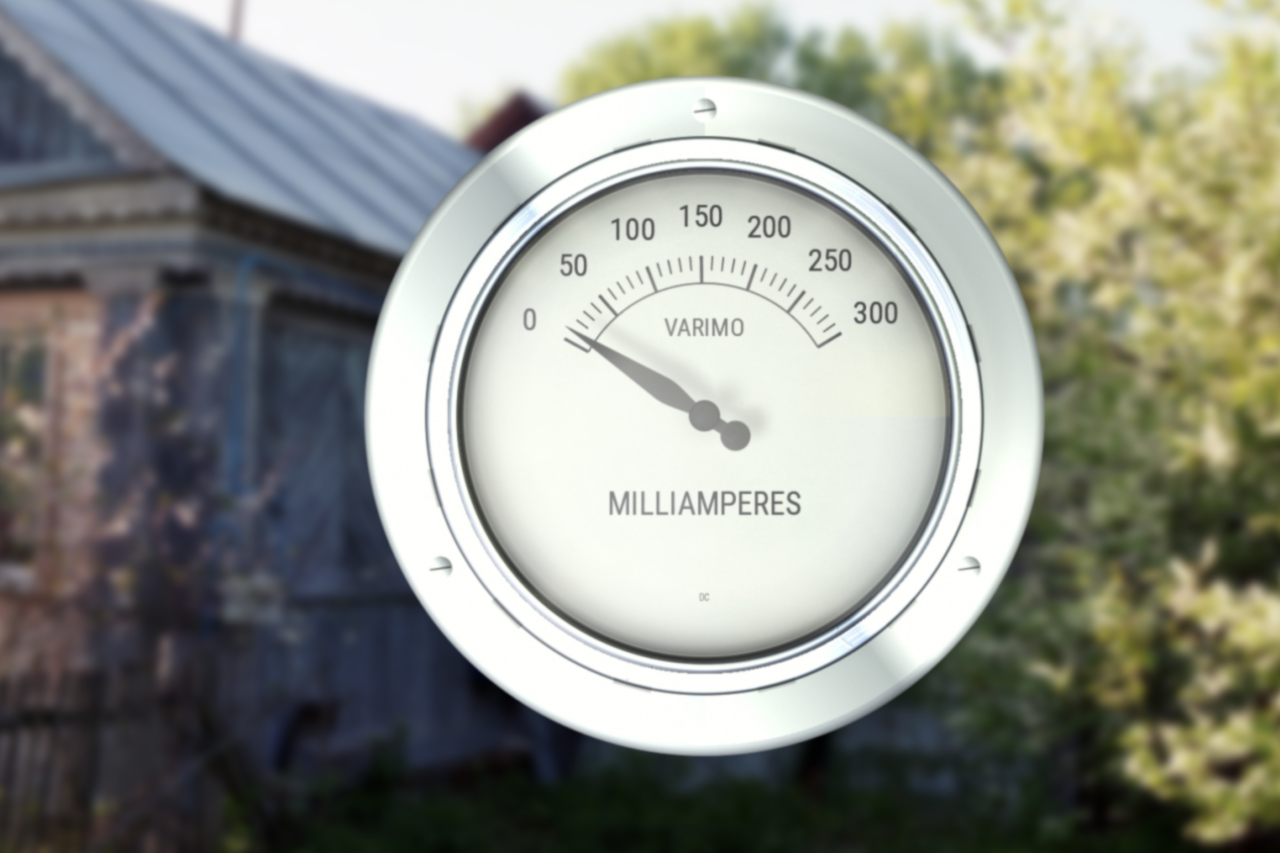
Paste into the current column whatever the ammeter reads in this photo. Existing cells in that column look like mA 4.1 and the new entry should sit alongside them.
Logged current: mA 10
